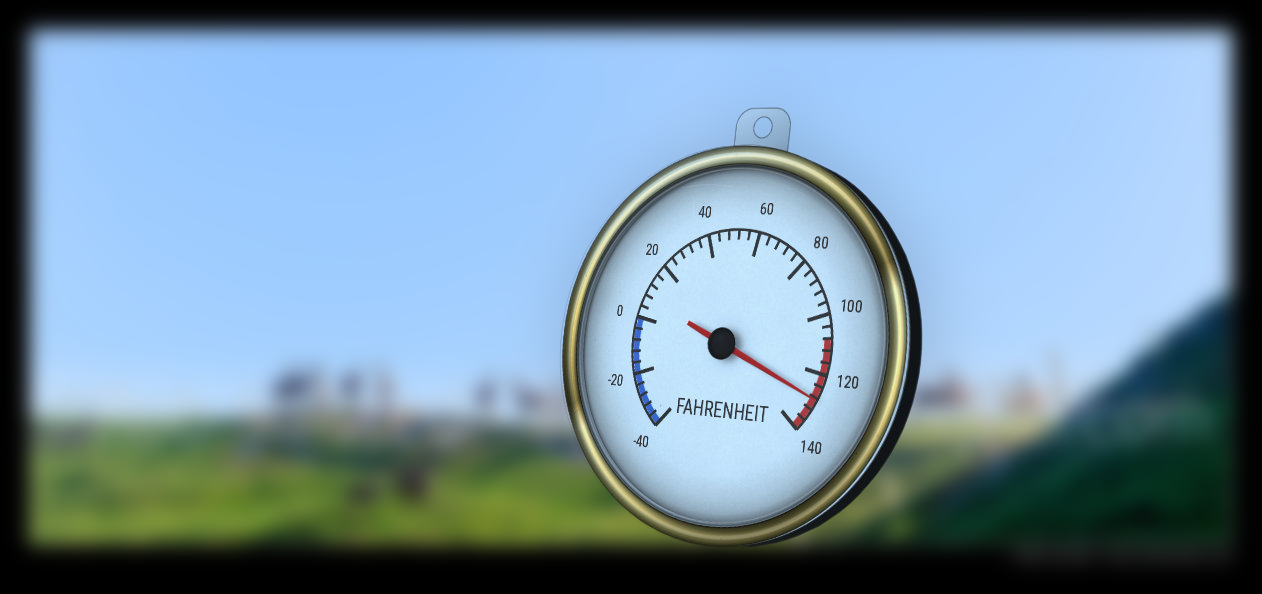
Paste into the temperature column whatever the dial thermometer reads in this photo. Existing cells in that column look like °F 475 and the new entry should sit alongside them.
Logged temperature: °F 128
